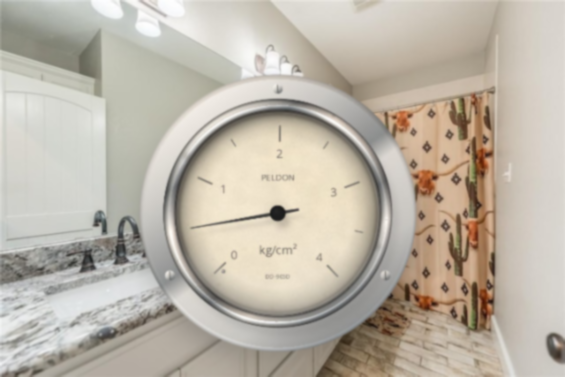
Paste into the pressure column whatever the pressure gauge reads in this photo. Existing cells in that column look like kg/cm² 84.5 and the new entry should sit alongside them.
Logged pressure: kg/cm² 0.5
